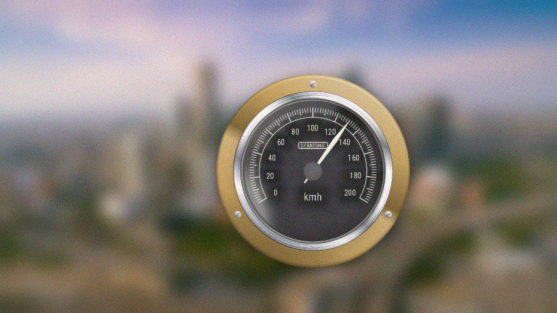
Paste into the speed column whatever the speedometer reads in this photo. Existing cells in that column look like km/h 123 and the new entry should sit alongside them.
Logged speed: km/h 130
